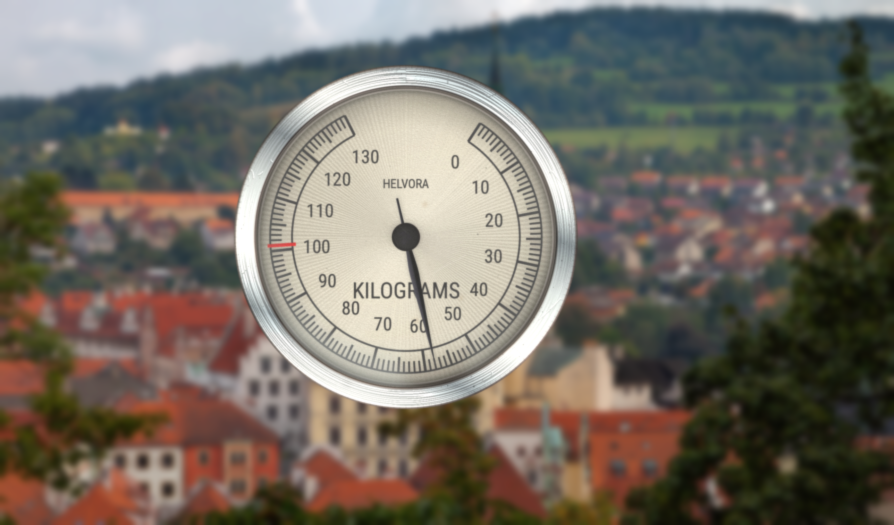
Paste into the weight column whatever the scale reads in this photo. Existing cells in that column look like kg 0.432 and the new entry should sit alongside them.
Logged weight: kg 58
